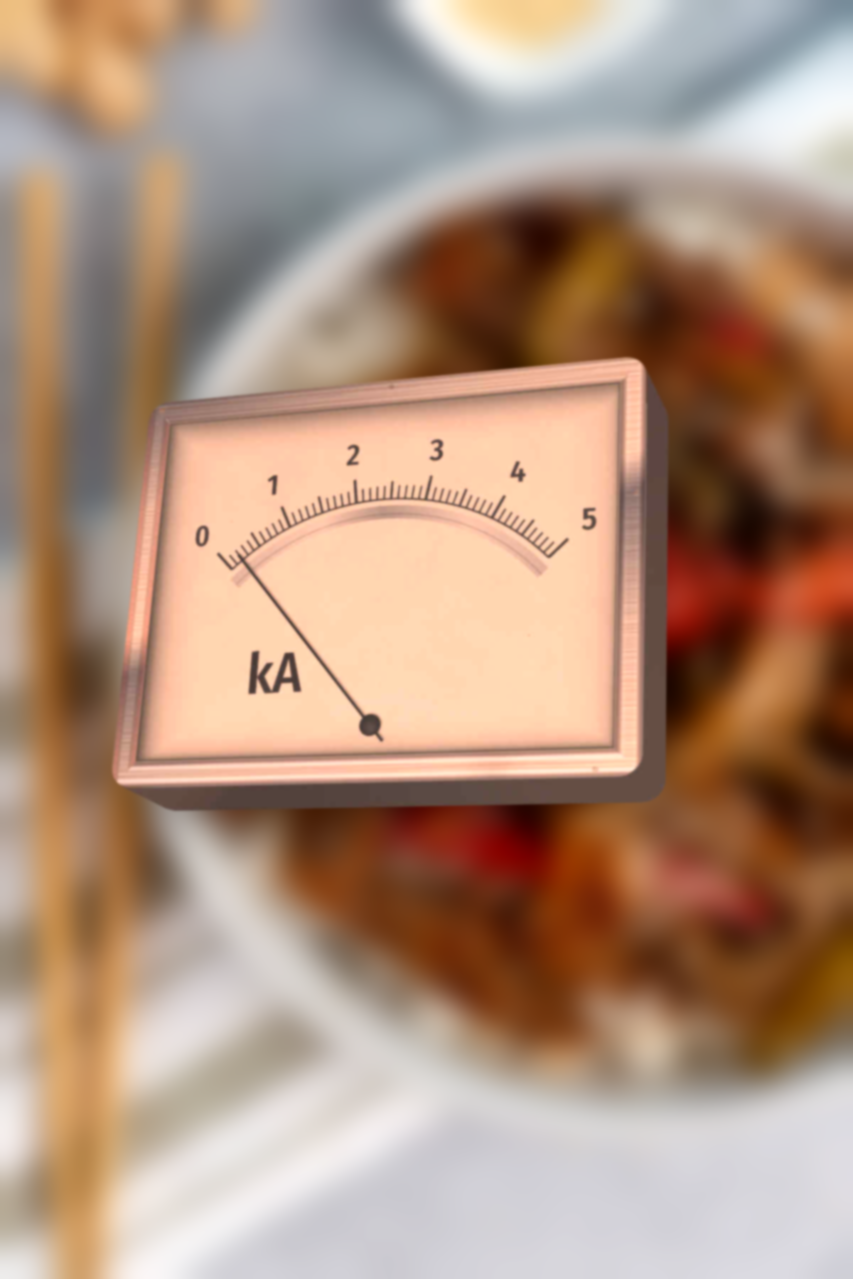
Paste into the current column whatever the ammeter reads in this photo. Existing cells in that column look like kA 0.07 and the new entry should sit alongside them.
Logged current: kA 0.2
